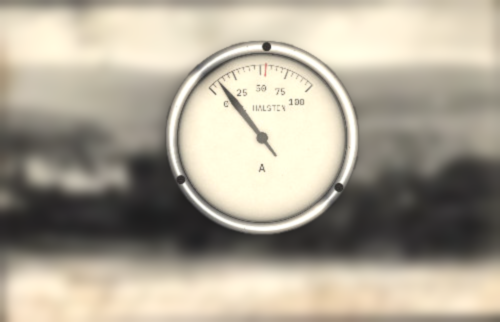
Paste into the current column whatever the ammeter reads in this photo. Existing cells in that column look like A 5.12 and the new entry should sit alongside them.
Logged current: A 10
